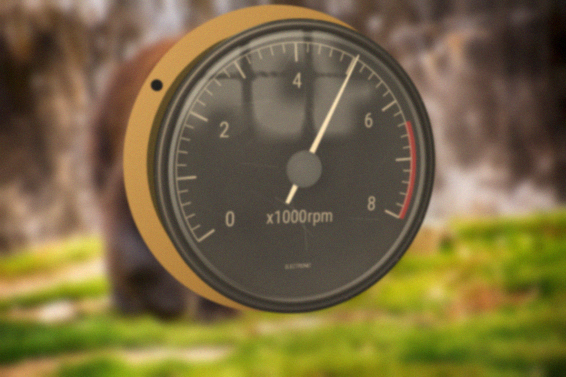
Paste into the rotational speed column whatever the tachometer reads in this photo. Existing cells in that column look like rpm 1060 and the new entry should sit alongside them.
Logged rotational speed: rpm 5000
